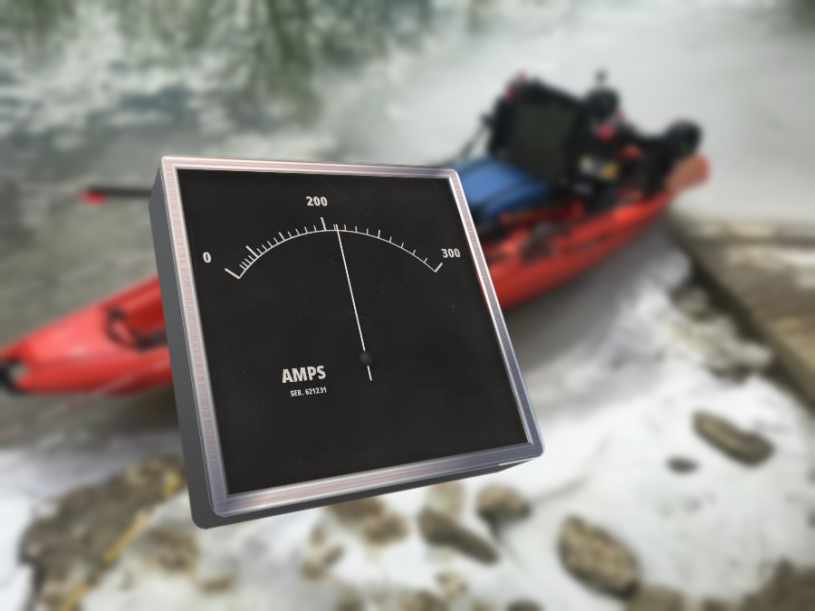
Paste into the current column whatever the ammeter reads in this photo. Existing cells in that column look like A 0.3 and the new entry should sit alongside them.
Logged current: A 210
